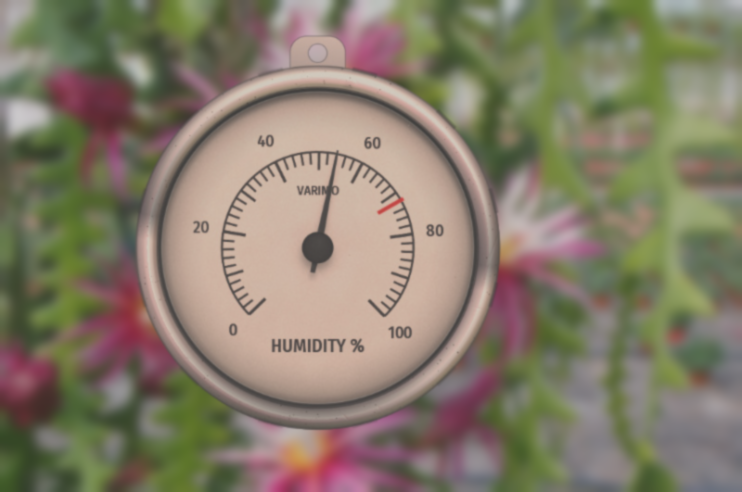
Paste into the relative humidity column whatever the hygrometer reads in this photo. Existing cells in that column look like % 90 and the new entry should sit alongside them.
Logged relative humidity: % 54
